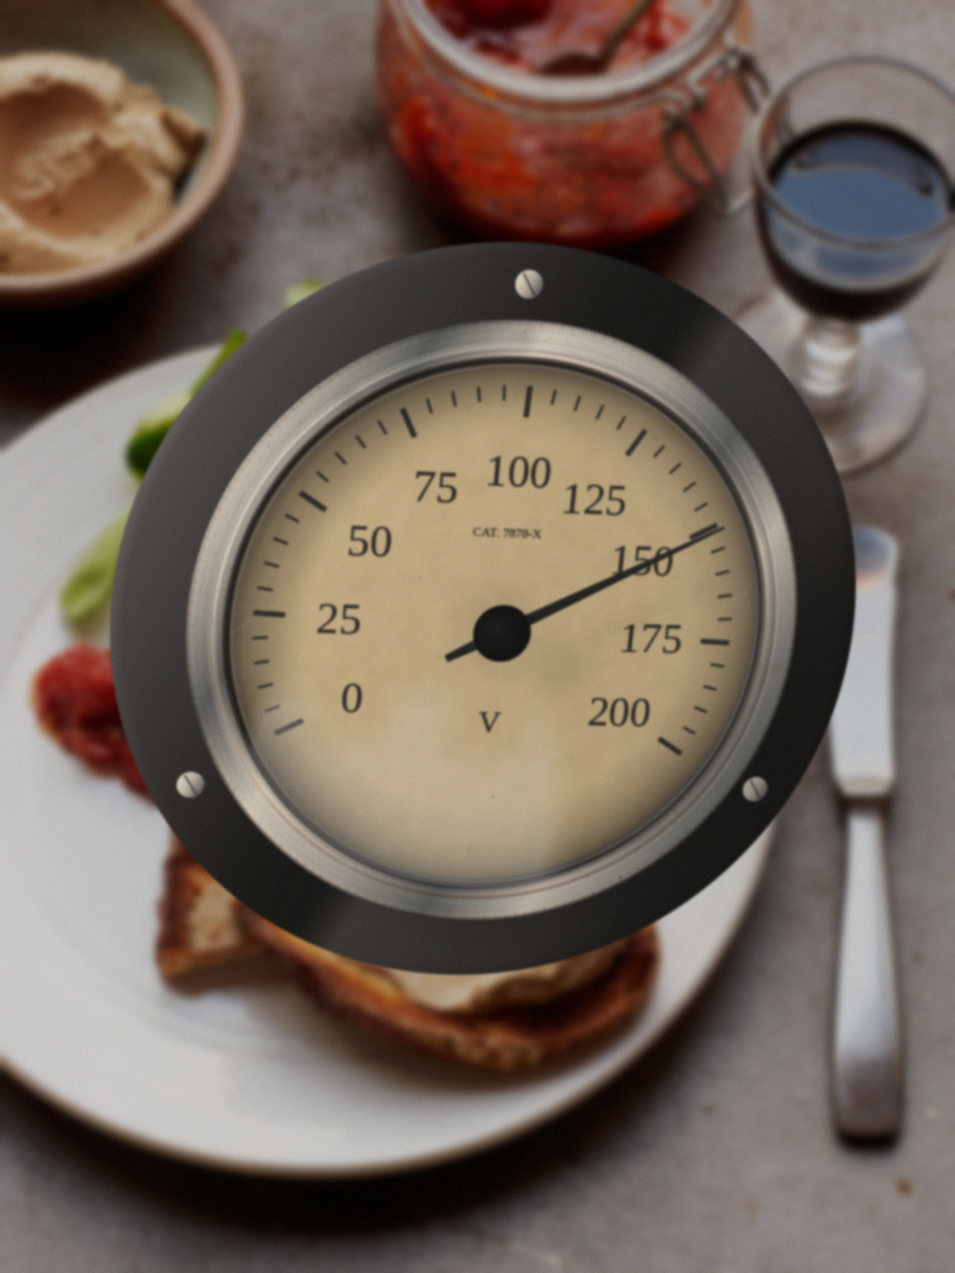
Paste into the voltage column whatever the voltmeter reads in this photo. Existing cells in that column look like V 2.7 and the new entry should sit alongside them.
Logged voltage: V 150
